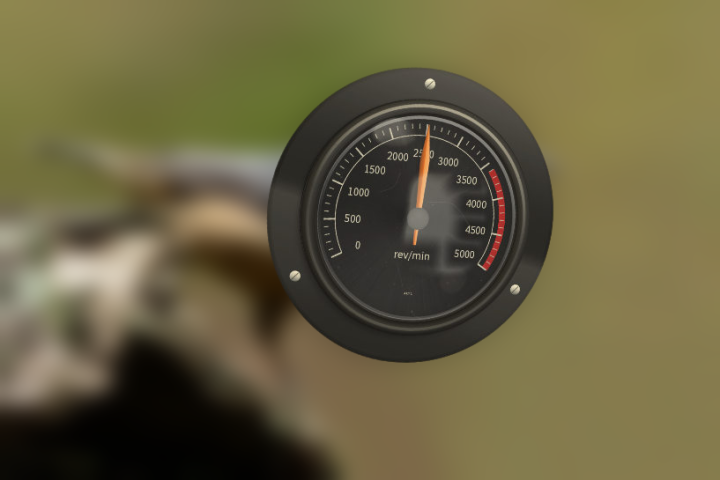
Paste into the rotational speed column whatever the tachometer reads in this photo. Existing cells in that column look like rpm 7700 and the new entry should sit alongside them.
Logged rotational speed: rpm 2500
